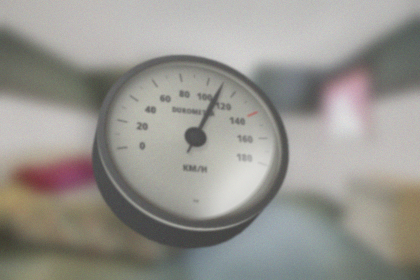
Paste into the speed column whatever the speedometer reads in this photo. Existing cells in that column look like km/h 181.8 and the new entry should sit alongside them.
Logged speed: km/h 110
